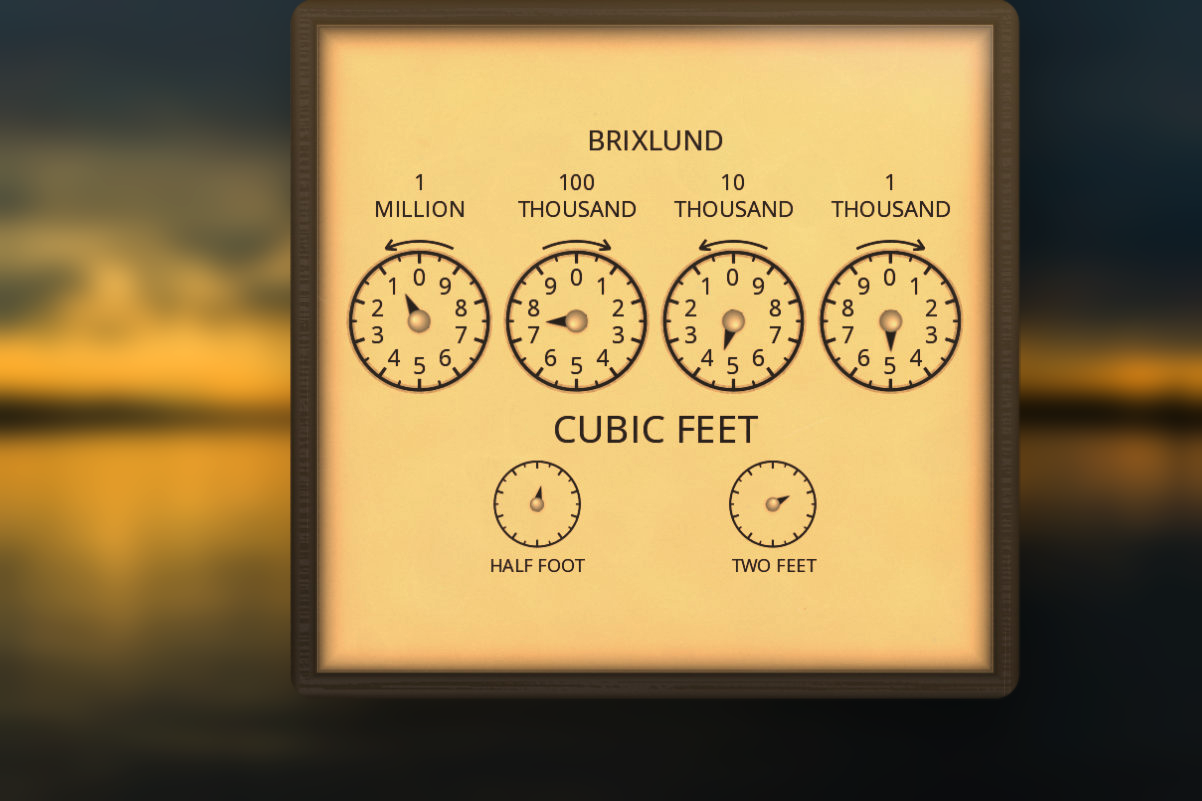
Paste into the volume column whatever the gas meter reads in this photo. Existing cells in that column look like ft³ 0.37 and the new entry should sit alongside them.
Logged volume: ft³ 74500
